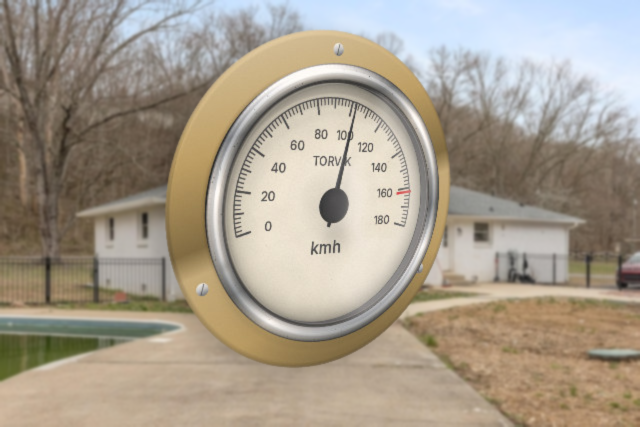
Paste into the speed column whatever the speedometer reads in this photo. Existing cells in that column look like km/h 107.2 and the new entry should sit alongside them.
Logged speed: km/h 100
